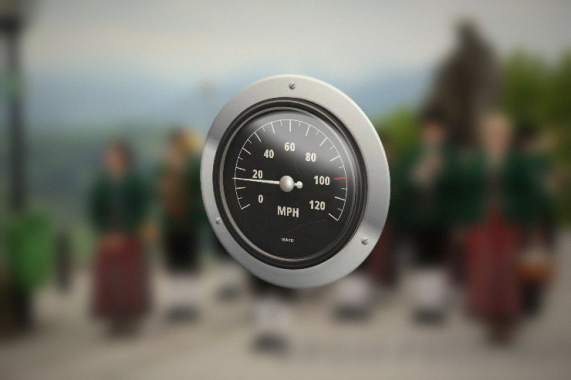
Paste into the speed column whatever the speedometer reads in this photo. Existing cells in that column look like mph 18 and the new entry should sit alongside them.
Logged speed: mph 15
